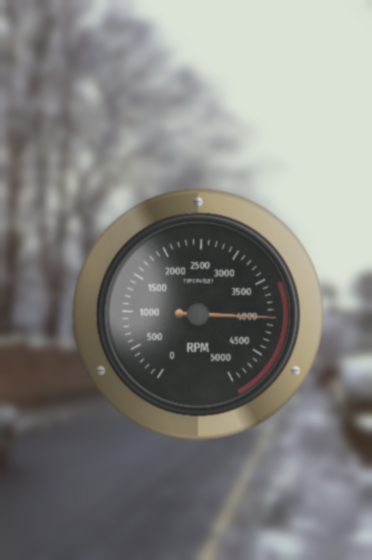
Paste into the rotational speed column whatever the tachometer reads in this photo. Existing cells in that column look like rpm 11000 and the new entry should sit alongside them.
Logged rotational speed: rpm 4000
